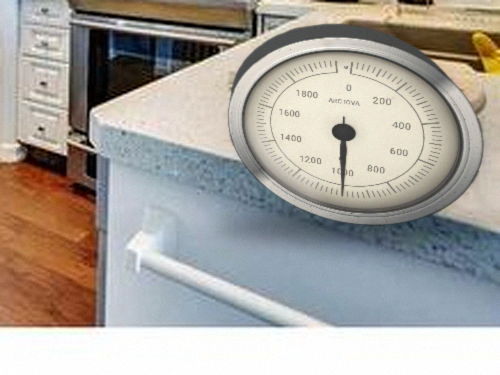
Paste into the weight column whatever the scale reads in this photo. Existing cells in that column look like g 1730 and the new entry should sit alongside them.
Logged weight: g 1000
